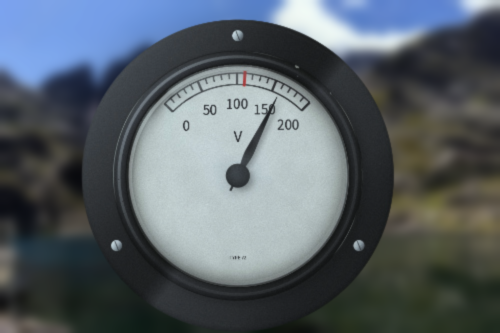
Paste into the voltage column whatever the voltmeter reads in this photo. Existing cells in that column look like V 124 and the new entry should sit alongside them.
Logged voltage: V 160
